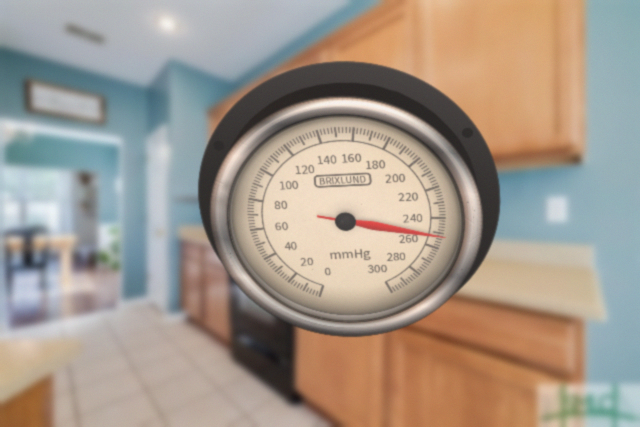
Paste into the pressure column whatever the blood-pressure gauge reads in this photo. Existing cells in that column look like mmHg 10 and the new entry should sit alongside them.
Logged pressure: mmHg 250
